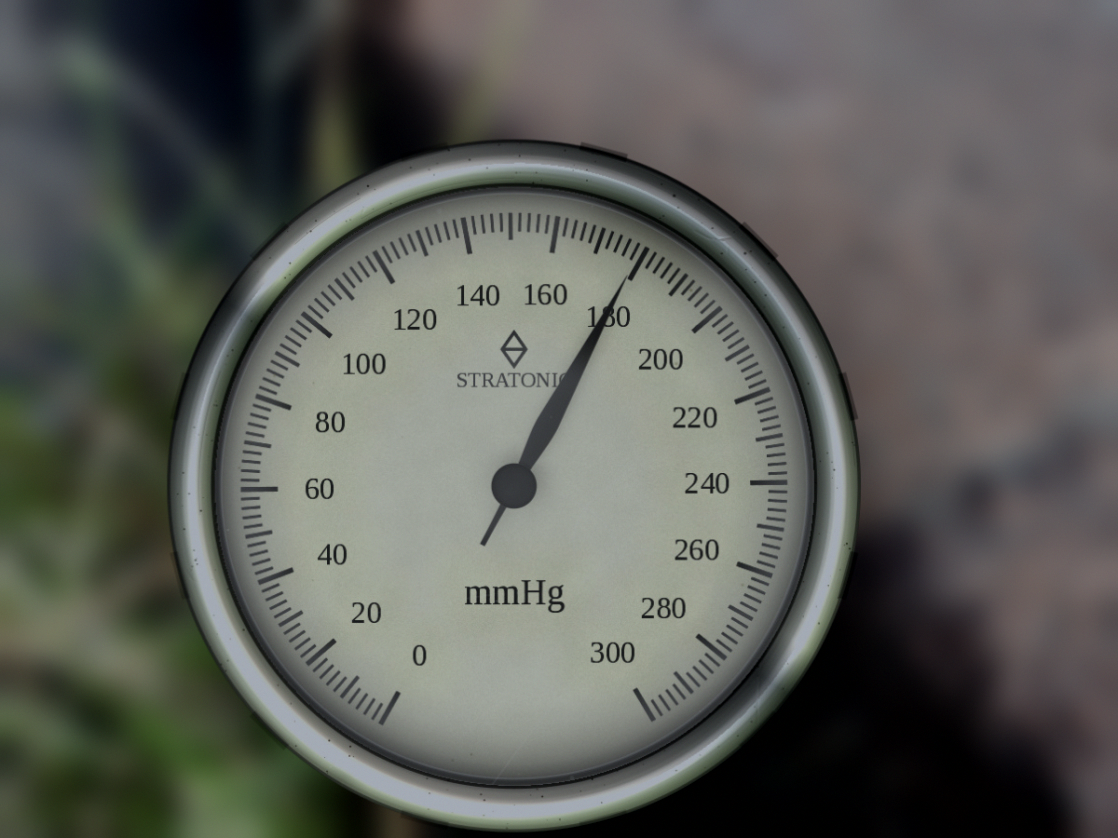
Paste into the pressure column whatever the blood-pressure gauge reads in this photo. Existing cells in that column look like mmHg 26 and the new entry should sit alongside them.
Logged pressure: mmHg 179
